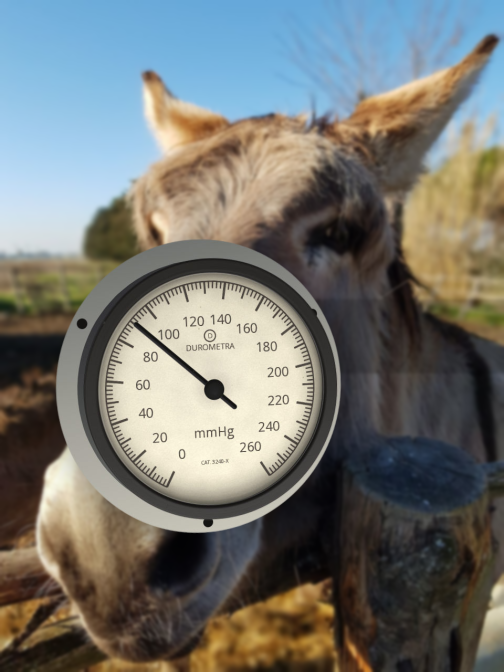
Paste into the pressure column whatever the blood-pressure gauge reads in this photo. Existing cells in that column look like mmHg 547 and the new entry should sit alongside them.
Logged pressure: mmHg 90
